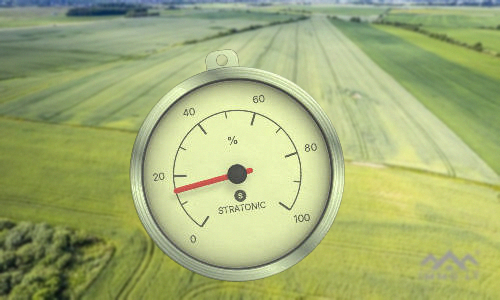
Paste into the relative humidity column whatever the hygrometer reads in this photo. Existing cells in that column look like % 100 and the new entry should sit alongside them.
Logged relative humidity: % 15
